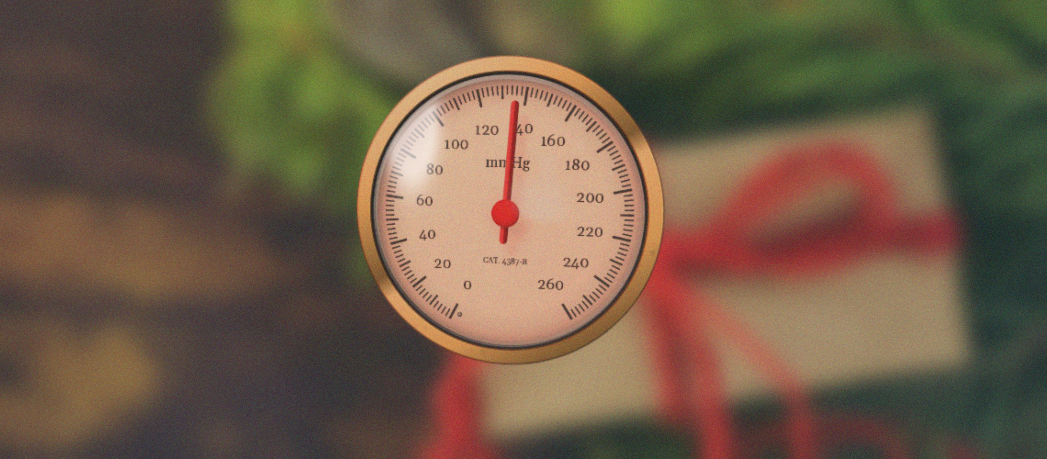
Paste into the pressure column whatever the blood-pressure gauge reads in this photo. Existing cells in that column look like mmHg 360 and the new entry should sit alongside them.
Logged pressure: mmHg 136
